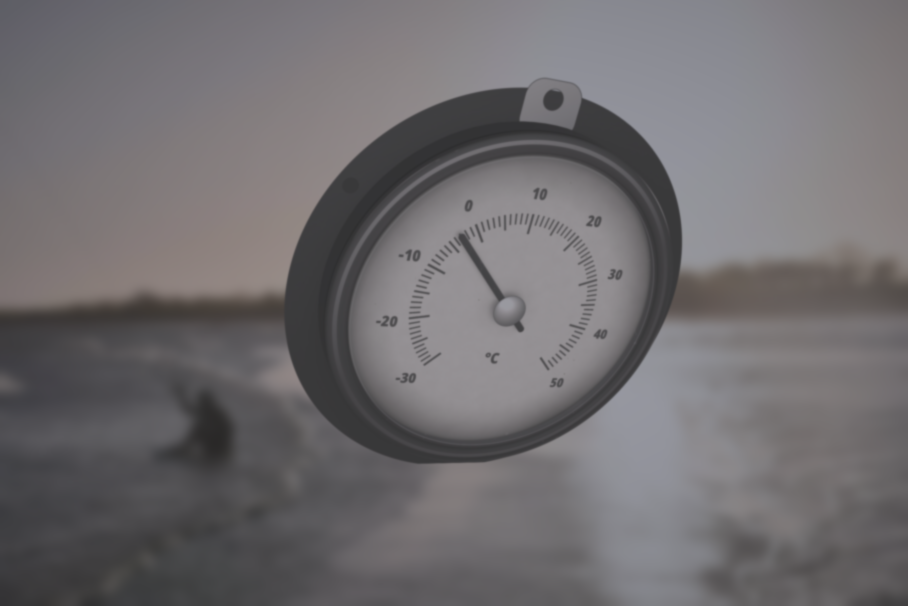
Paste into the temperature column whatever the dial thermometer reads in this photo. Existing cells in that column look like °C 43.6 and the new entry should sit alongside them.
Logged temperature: °C -3
